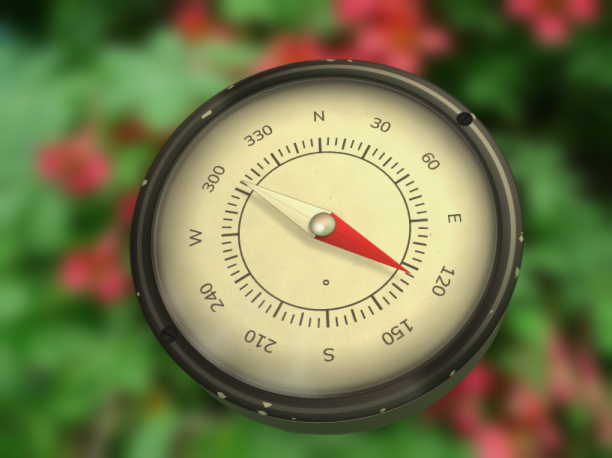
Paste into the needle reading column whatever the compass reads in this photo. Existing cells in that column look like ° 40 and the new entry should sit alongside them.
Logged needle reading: ° 125
